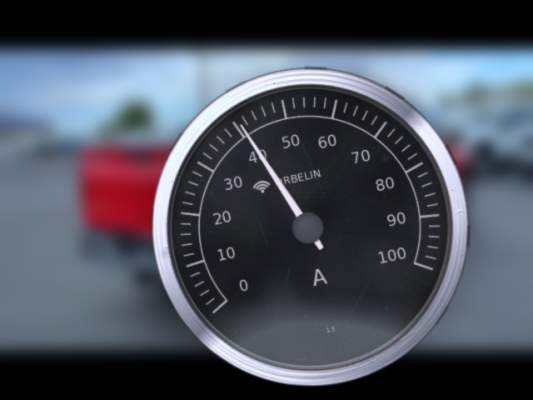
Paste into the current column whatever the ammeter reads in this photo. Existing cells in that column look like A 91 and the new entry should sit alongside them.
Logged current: A 41
